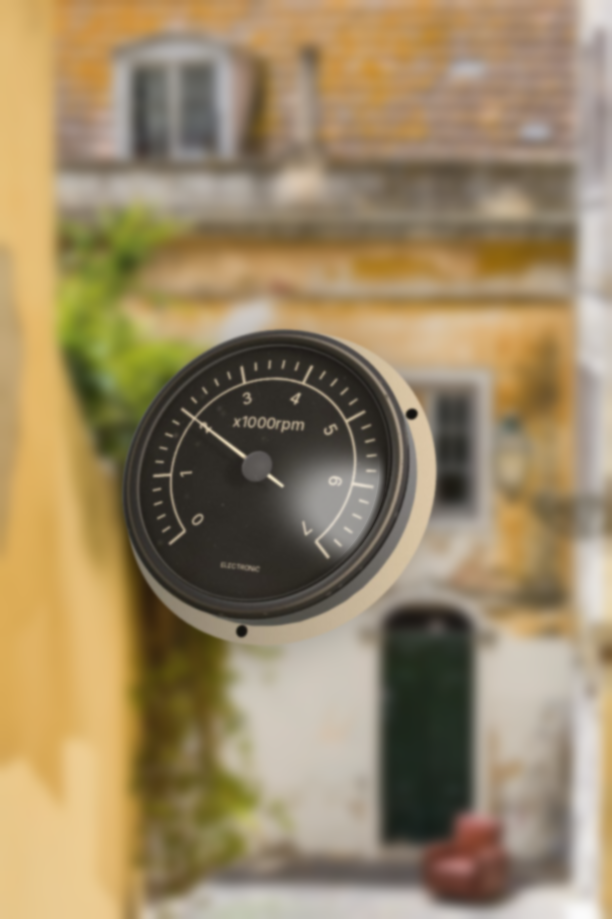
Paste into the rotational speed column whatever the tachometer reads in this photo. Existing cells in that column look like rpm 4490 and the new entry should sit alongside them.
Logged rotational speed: rpm 2000
